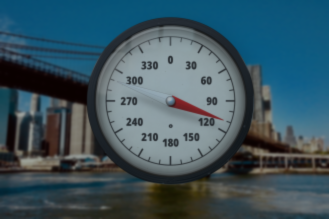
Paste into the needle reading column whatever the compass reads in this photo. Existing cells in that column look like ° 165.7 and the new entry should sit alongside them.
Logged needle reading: ° 110
